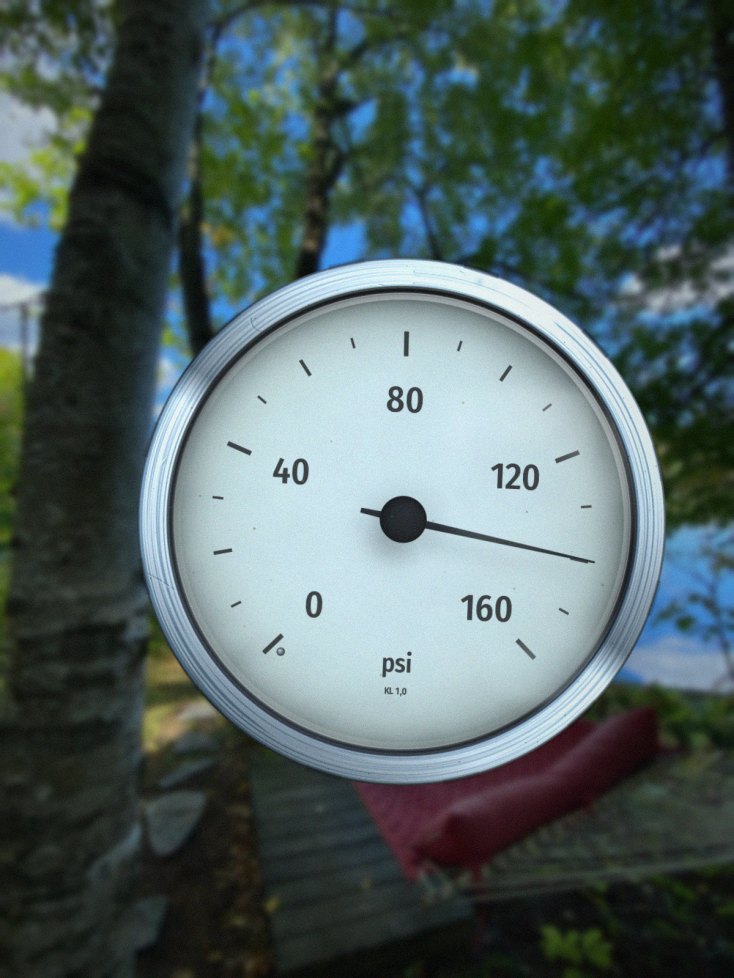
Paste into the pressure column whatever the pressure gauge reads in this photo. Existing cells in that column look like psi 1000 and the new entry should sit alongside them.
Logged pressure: psi 140
